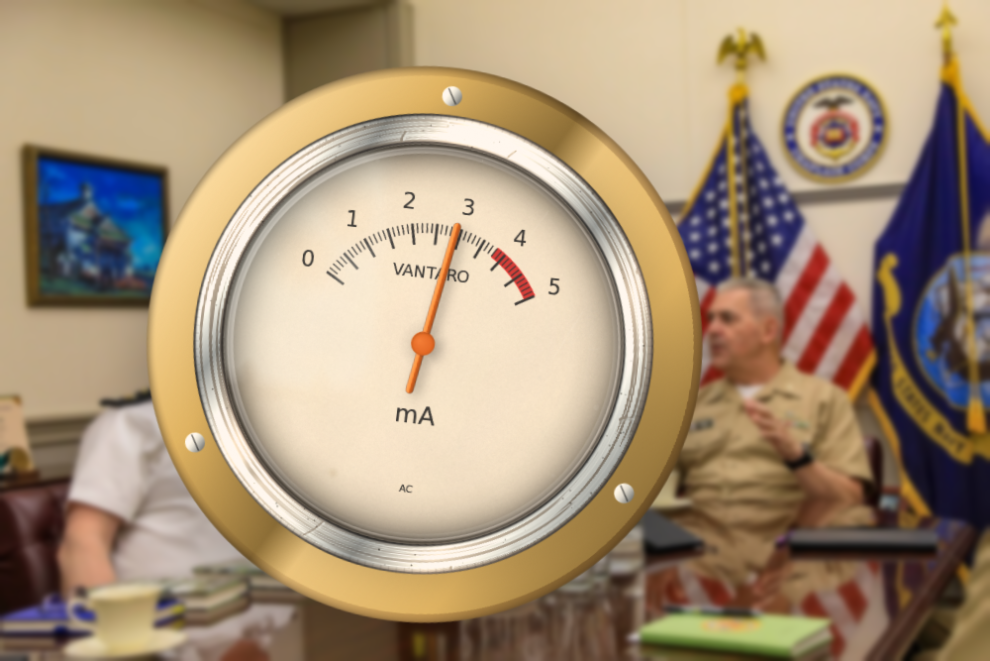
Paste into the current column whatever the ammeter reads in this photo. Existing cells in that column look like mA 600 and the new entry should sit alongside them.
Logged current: mA 2.9
